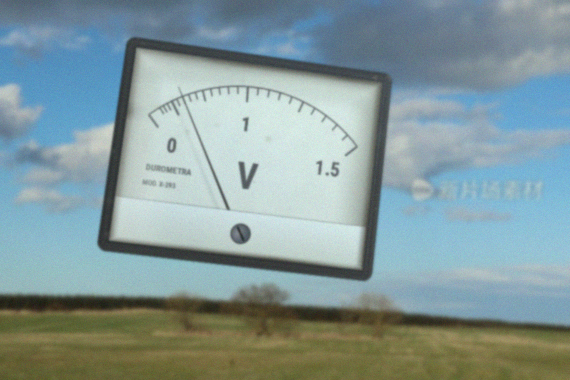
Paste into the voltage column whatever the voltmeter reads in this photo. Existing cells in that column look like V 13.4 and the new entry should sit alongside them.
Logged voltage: V 0.6
